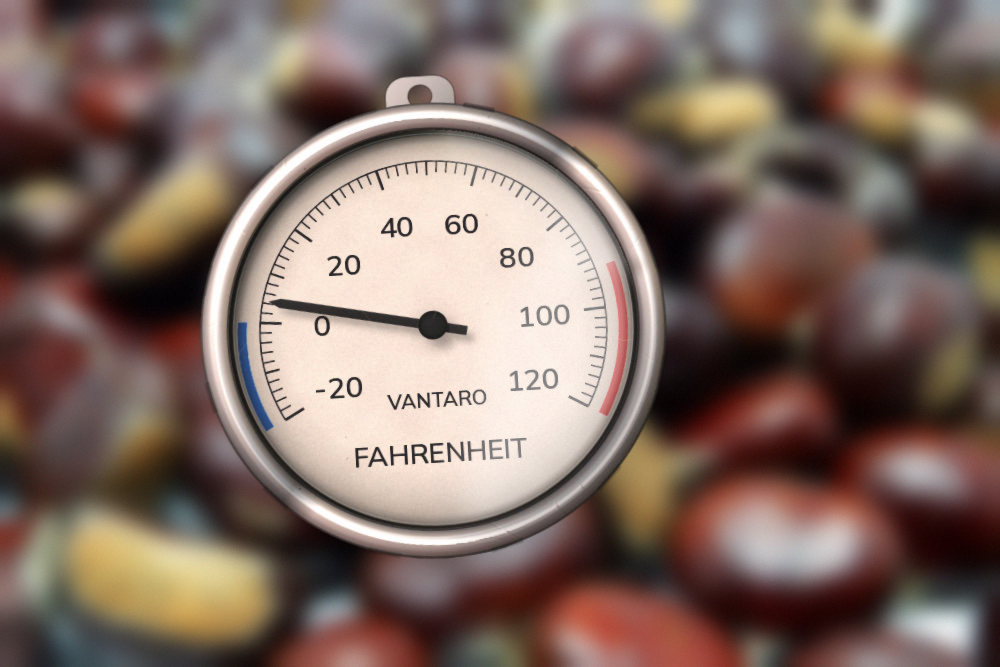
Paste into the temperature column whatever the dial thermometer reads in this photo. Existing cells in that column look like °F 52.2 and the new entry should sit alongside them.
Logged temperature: °F 4
